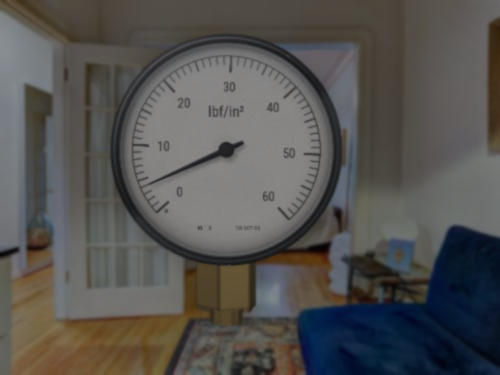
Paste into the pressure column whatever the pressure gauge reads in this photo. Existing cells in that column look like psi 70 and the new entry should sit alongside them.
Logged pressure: psi 4
